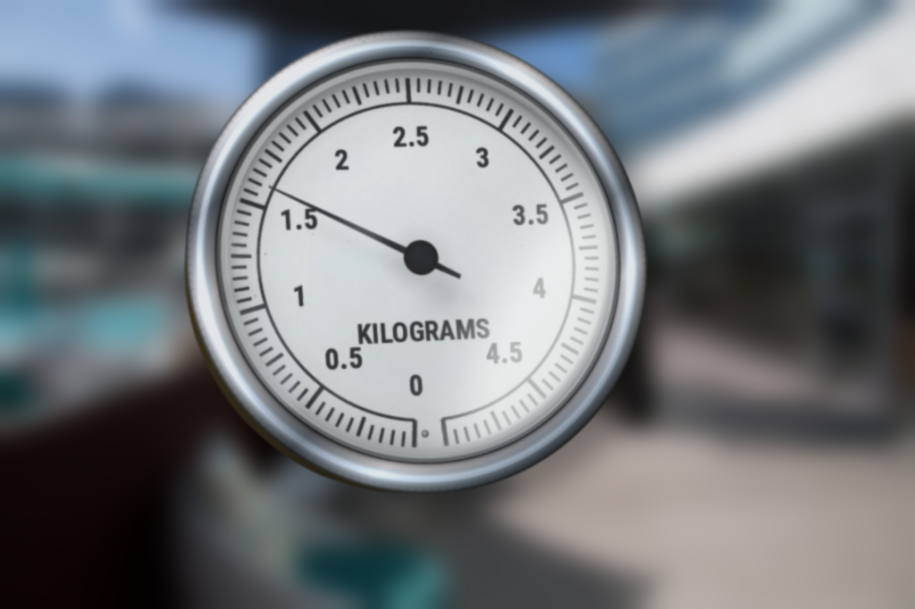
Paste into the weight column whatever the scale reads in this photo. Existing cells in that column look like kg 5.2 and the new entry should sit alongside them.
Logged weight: kg 1.6
